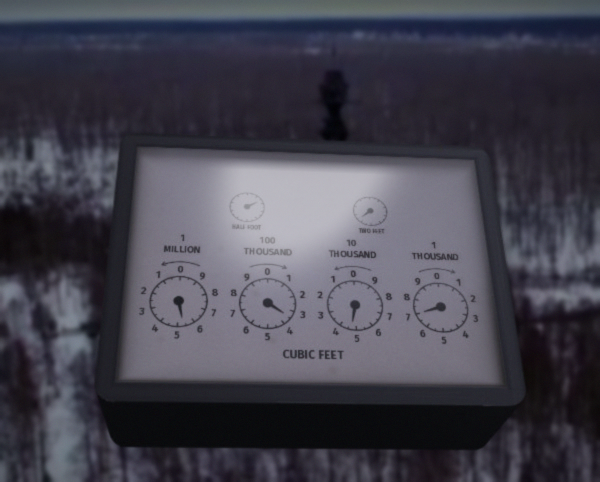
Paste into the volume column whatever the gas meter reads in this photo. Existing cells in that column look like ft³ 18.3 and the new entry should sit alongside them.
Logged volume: ft³ 534700
